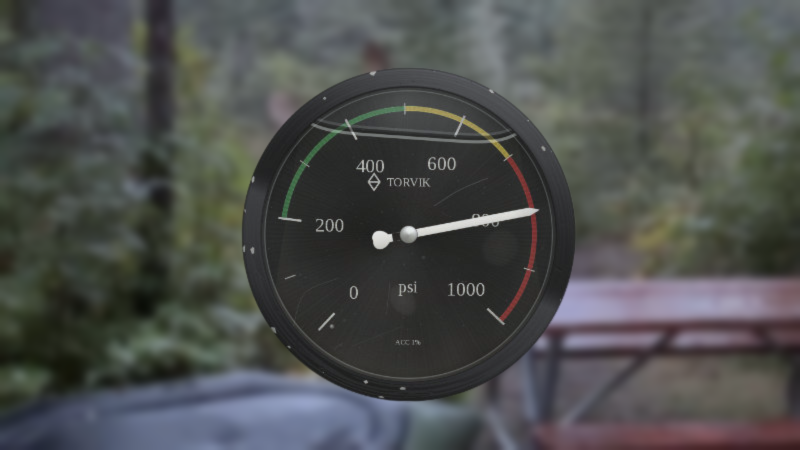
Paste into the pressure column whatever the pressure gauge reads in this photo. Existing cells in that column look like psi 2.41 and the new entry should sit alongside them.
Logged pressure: psi 800
